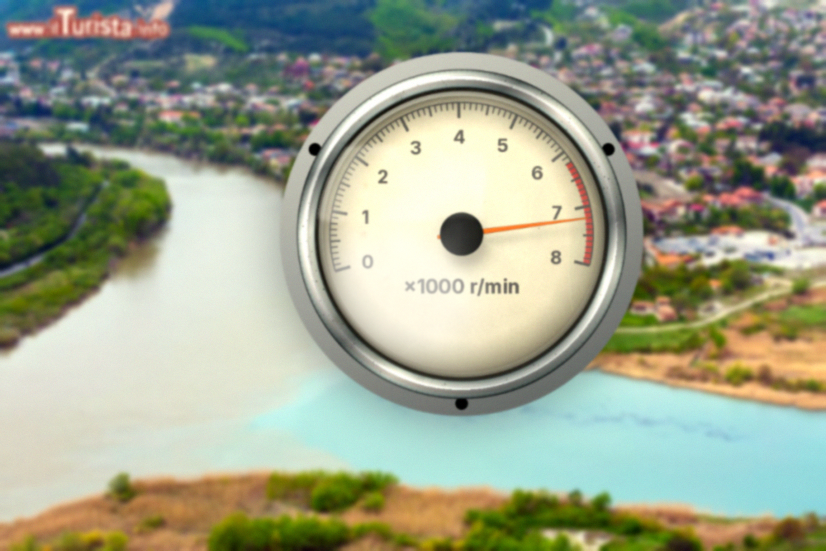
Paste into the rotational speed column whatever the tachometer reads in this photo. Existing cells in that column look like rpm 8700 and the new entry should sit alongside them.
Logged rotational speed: rpm 7200
